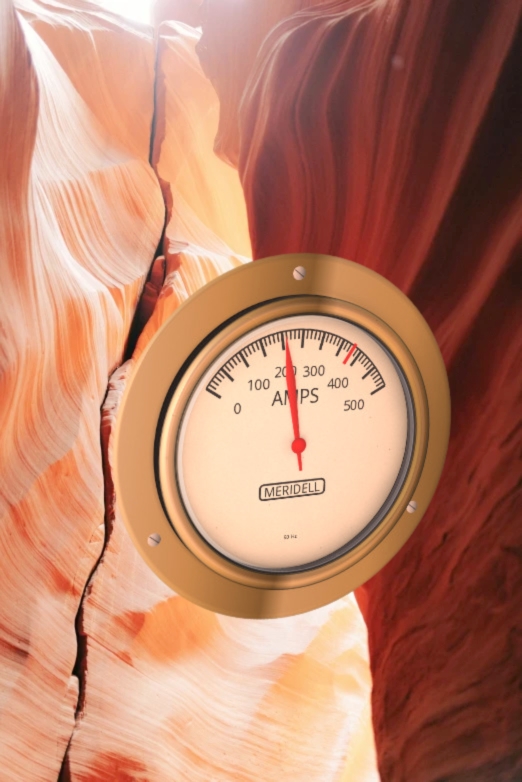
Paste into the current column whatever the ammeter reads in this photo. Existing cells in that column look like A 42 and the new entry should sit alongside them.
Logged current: A 200
